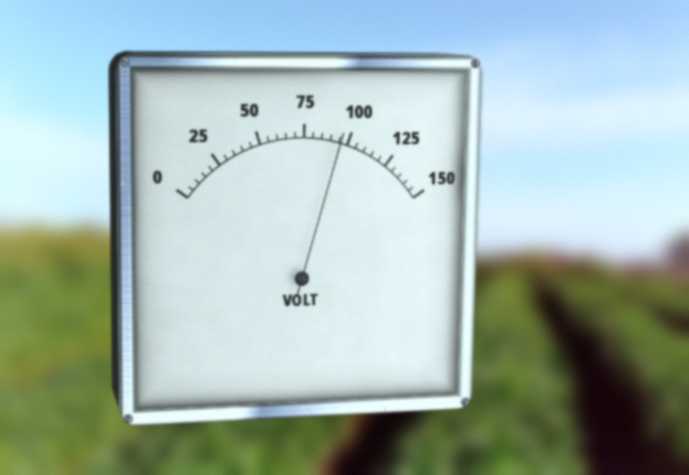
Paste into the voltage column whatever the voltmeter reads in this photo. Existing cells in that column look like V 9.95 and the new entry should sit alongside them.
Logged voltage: V 95
